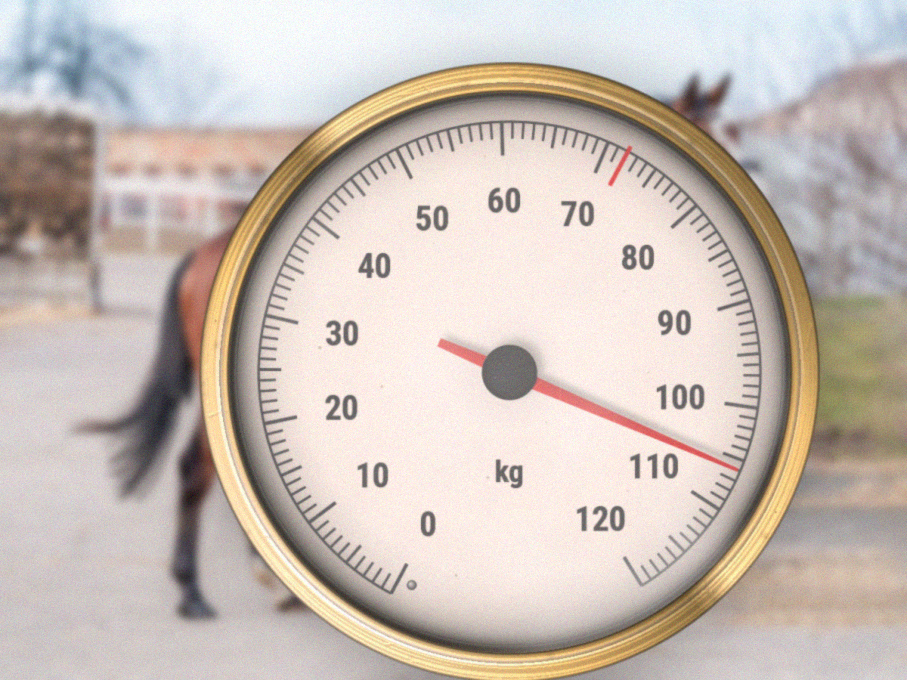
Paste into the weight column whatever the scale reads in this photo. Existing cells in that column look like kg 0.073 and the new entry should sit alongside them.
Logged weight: kg 106
